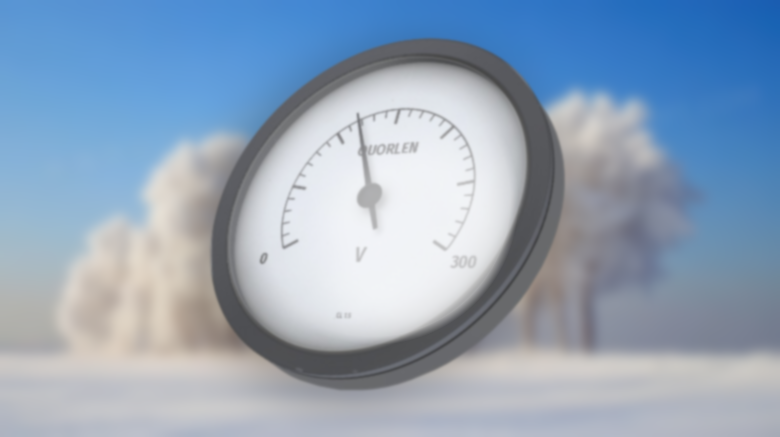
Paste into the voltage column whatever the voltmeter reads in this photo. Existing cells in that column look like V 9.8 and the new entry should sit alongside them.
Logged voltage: V 120
